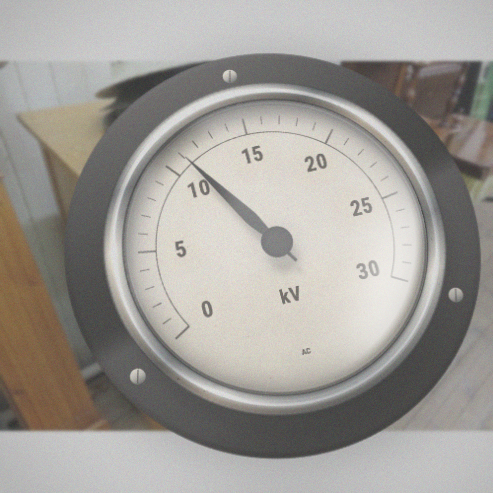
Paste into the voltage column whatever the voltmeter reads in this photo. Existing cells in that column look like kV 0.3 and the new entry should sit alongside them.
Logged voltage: kV 11
